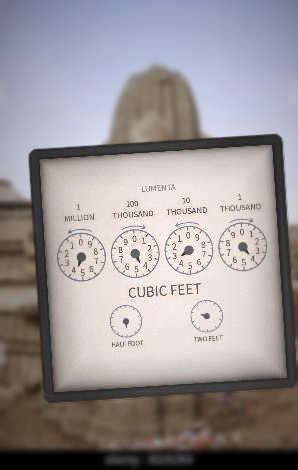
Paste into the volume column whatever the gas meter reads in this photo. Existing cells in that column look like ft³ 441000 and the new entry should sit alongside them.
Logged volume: ft³ 443400
